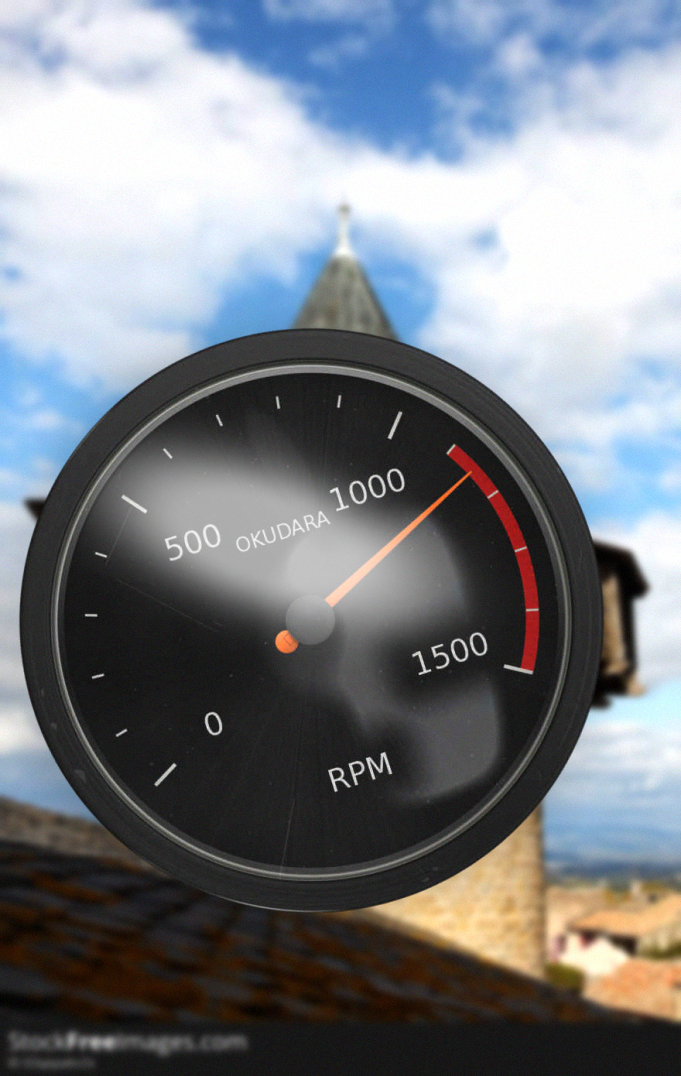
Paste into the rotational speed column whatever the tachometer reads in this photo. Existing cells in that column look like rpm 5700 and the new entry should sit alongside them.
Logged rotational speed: rpm 1150
